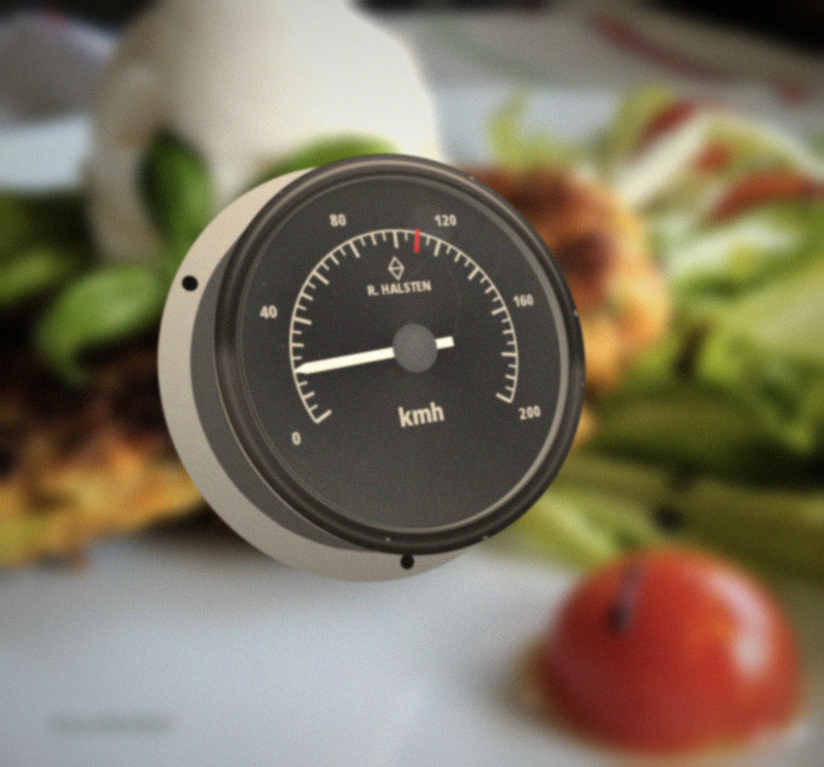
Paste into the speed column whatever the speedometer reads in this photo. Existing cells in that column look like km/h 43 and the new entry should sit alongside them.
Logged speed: km/h 20
